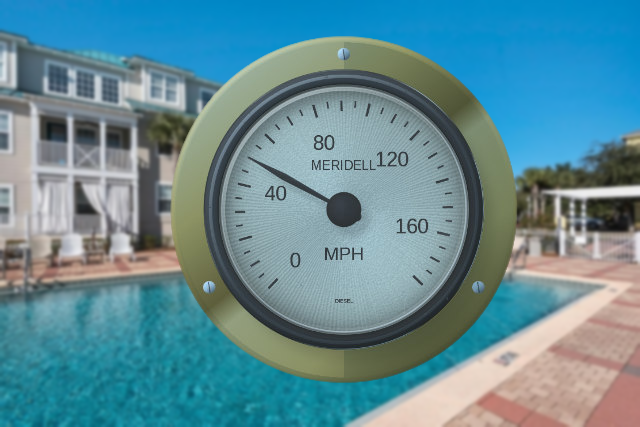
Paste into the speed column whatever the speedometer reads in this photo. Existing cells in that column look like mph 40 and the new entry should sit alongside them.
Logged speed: mph 50
